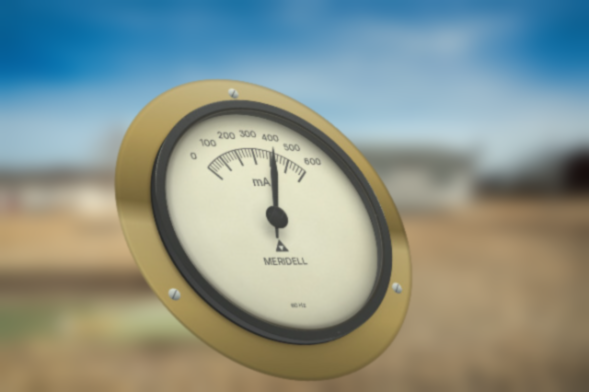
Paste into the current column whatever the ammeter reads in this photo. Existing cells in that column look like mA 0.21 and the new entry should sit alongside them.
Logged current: mA 400
